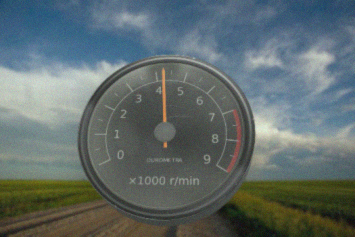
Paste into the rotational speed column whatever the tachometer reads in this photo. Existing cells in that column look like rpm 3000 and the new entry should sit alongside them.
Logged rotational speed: rpm 4250
